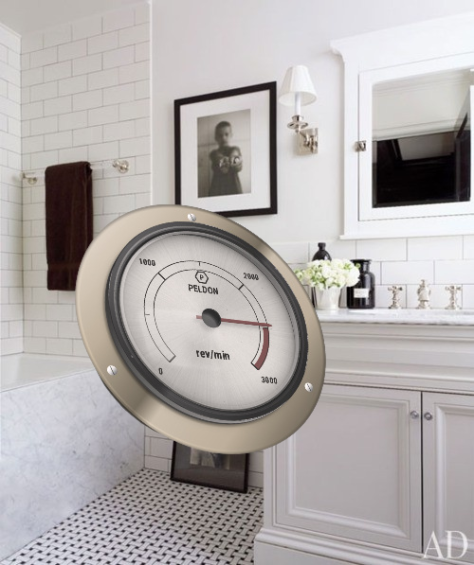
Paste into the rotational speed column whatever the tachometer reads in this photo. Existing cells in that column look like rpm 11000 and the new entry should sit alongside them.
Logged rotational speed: rpm 2500
